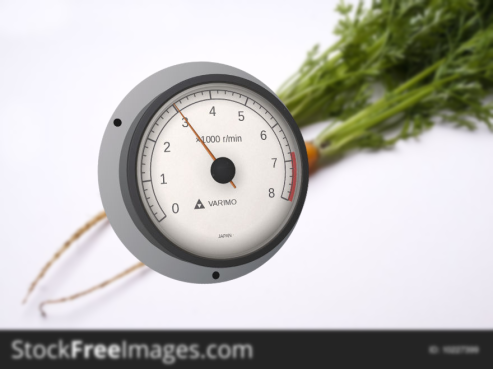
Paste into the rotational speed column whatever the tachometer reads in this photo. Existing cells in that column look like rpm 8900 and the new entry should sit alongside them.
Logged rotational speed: rpm 3000
